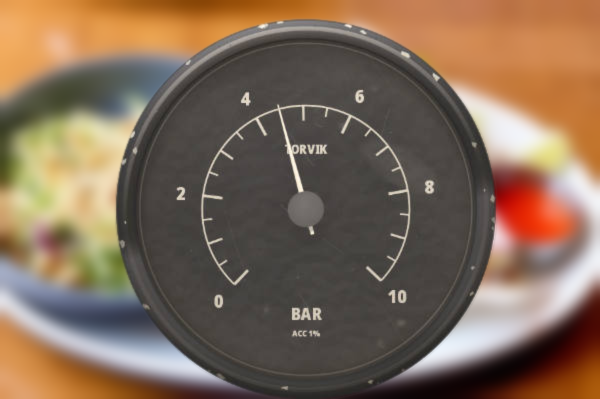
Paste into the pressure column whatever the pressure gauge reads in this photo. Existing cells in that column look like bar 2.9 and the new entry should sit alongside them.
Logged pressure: bar 4.5
